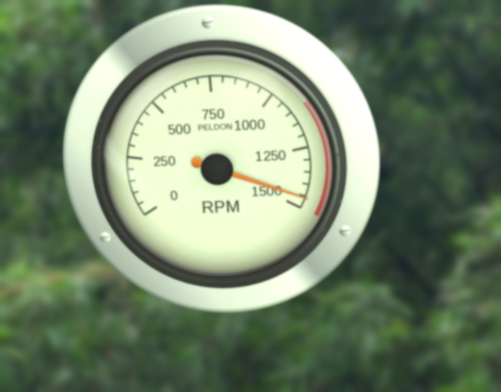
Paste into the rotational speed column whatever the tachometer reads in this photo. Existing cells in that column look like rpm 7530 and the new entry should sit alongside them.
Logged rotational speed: rpm 1450
